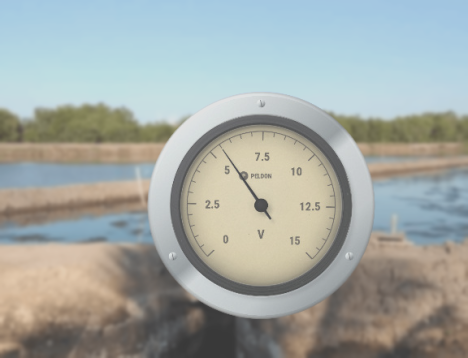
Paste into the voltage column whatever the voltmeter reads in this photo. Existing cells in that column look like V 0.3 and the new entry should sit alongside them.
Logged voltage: V 5.5
